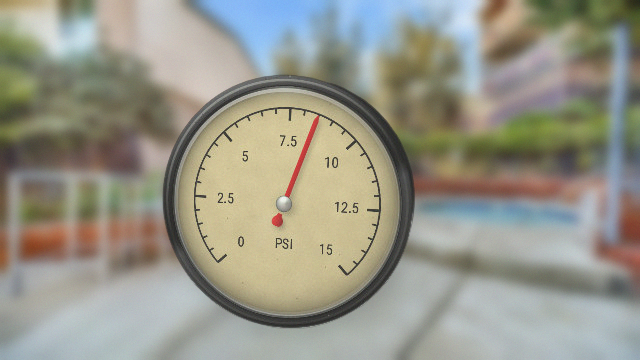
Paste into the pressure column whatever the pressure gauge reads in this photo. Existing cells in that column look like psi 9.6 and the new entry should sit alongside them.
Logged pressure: psi 8.5
